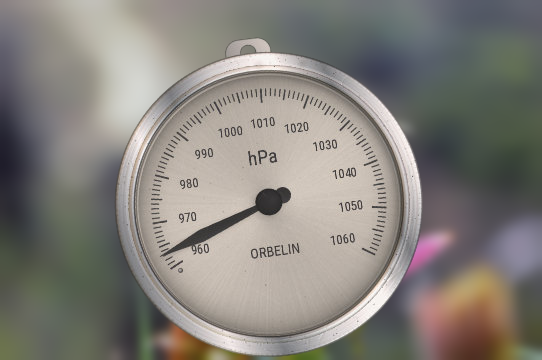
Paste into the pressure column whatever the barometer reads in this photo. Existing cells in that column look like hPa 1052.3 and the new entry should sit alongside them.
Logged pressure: hPa 963
